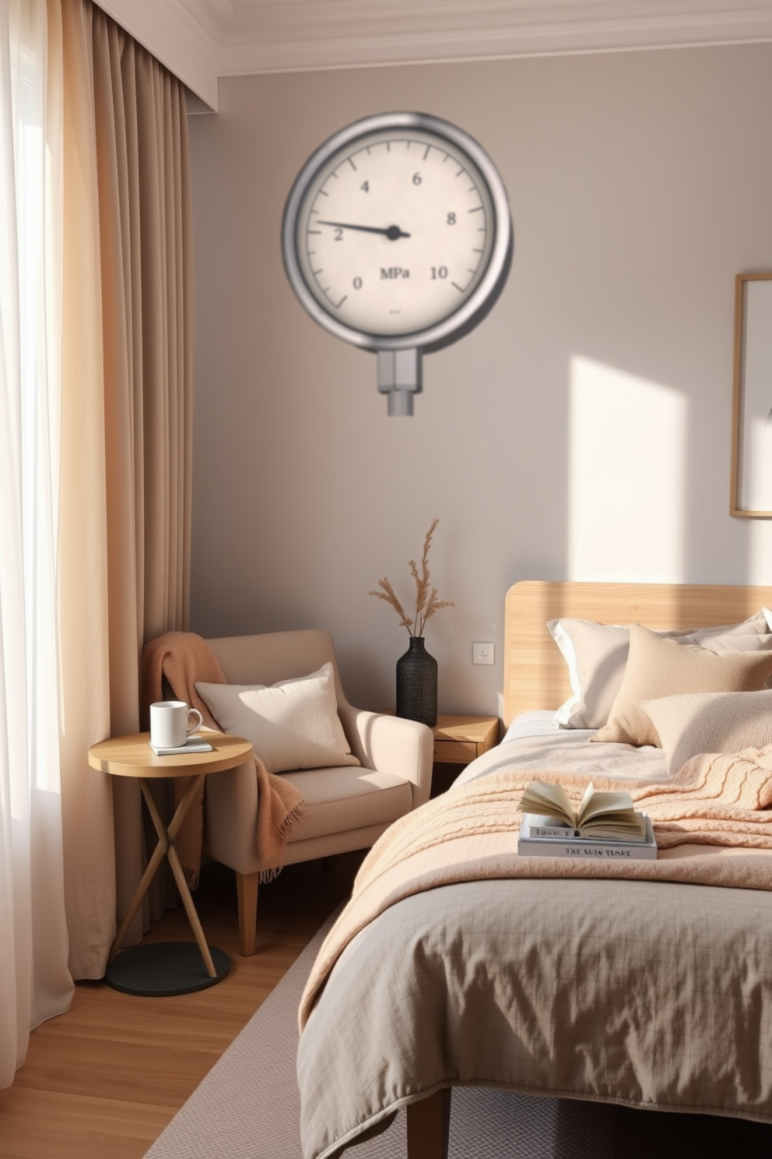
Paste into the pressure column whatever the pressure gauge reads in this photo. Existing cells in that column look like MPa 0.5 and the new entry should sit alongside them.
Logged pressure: MPa 2.25
